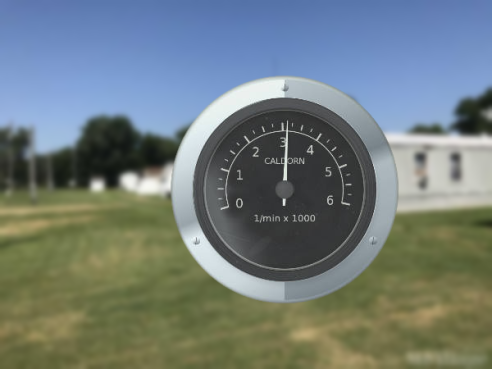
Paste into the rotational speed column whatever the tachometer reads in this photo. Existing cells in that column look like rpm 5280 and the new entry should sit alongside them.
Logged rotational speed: rpm 3125
